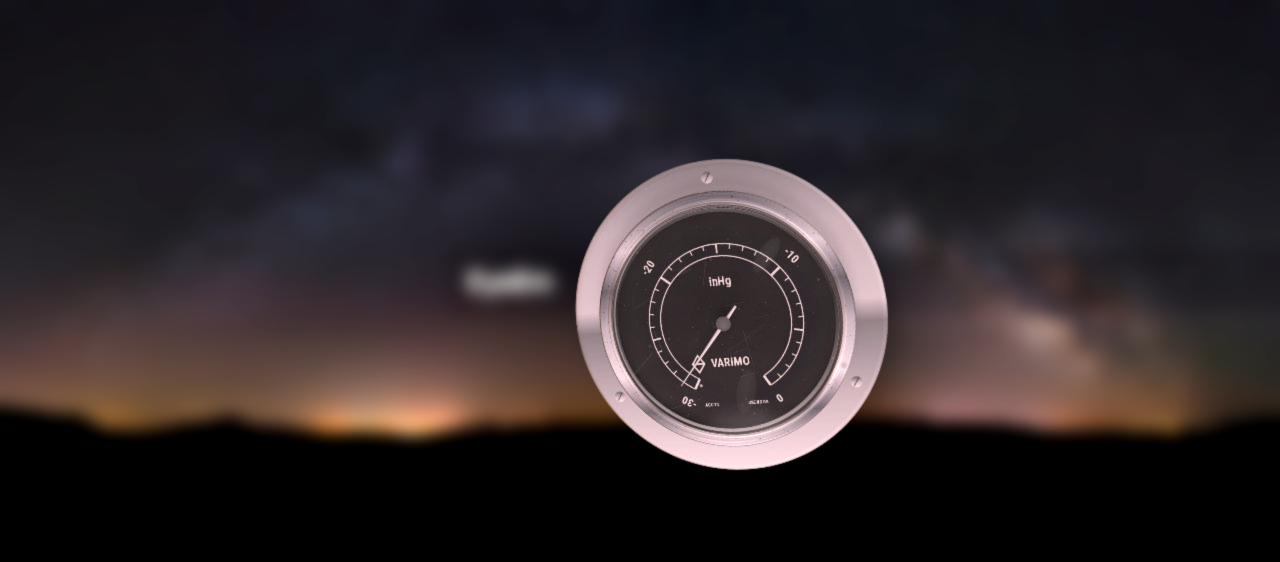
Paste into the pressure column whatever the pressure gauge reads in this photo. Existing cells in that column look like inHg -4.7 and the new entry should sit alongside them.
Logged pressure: inHg -29
